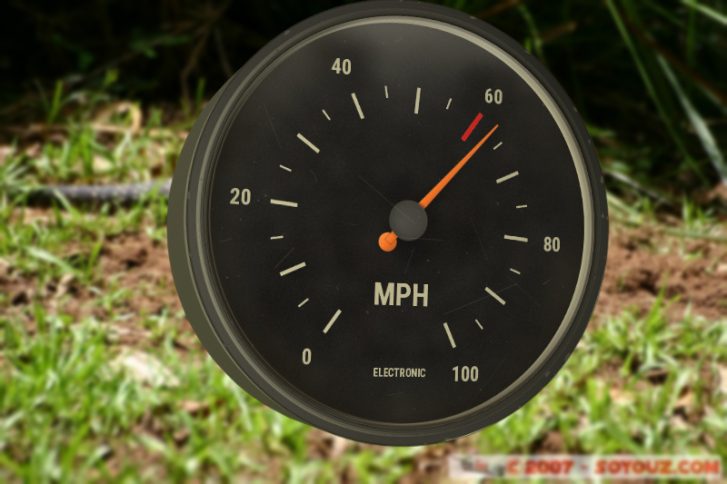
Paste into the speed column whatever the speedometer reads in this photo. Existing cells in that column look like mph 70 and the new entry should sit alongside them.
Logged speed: mph 62.5
